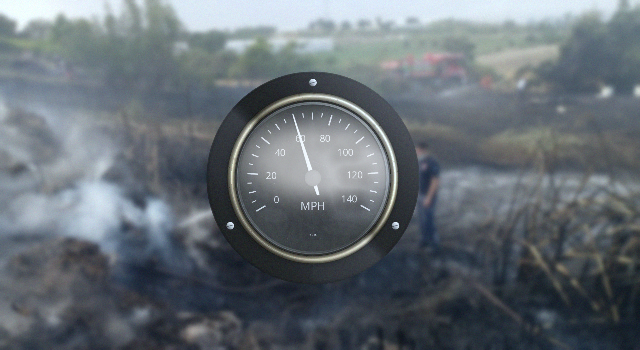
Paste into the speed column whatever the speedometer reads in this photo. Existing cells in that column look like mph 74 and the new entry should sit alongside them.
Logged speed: mph 60
